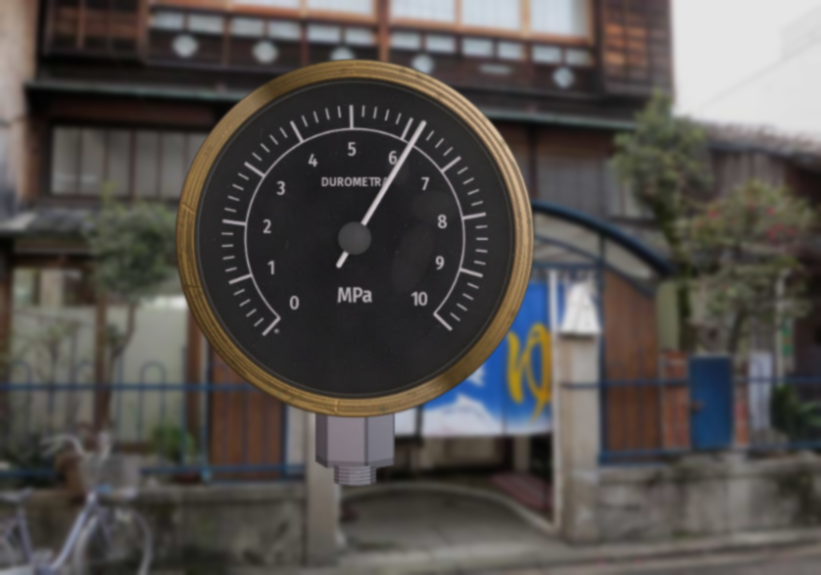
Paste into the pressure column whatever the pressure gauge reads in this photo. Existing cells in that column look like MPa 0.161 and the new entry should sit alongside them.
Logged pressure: MPa 6.2
